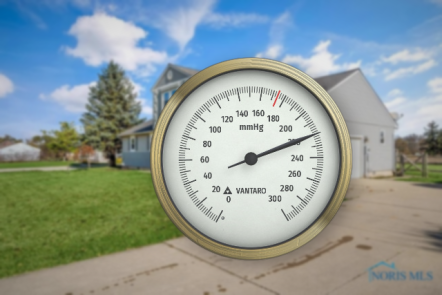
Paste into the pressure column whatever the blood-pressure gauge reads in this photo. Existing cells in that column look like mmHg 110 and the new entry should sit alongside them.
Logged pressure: mmHg 220
